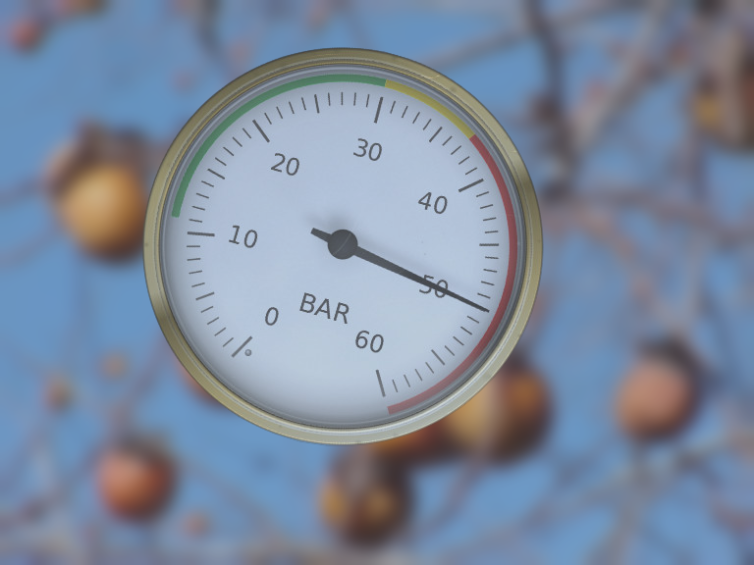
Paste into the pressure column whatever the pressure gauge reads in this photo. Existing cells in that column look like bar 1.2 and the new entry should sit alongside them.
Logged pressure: bar 50
